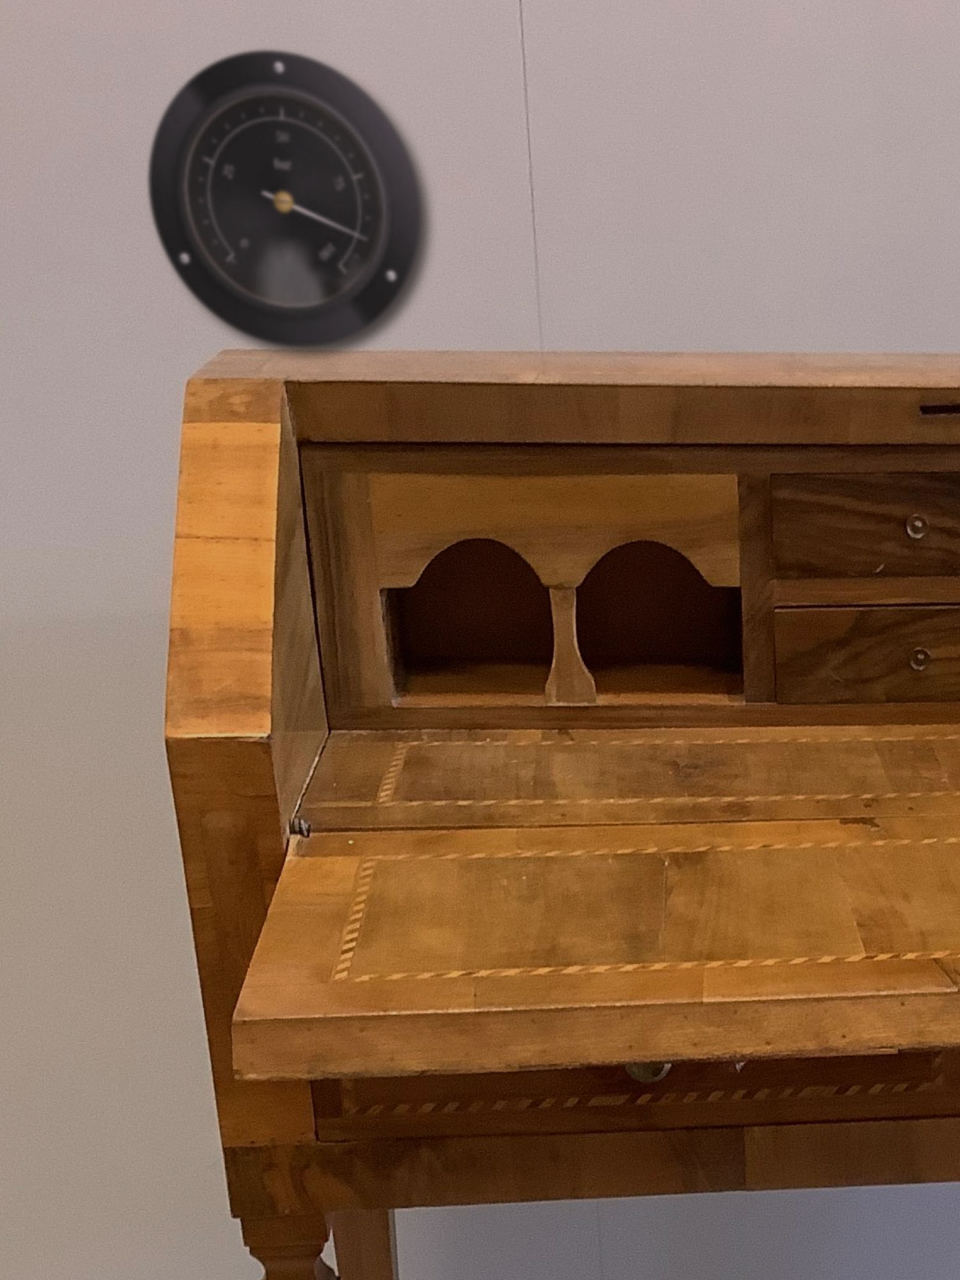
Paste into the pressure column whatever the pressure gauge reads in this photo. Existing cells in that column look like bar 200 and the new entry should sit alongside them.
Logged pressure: bar 90
